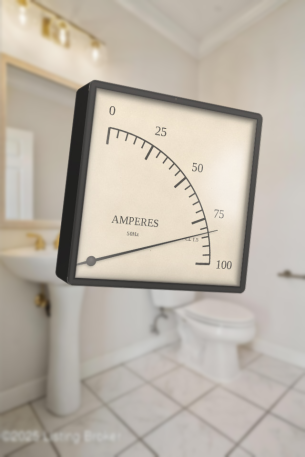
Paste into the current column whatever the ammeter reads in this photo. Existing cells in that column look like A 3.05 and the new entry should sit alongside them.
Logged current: A 82.5
